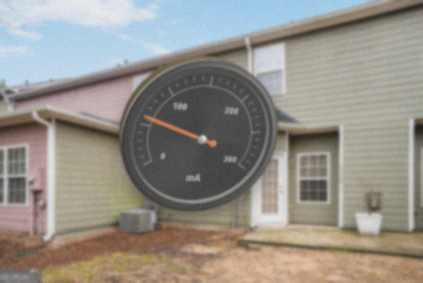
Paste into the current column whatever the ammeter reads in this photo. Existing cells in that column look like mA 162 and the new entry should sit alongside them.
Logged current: mA 60
